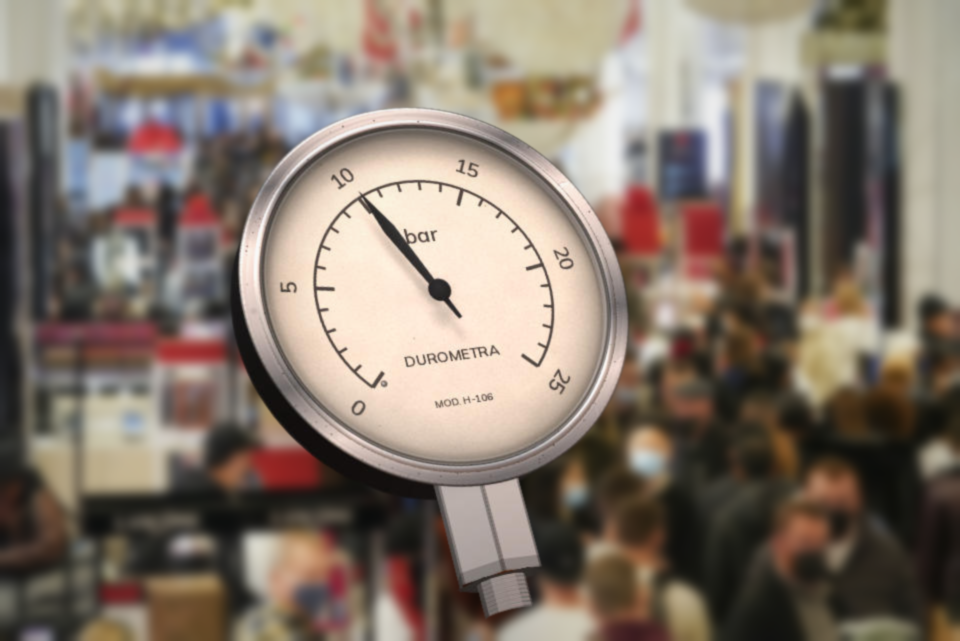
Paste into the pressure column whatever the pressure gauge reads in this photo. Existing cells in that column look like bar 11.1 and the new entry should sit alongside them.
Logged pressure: bar 10
